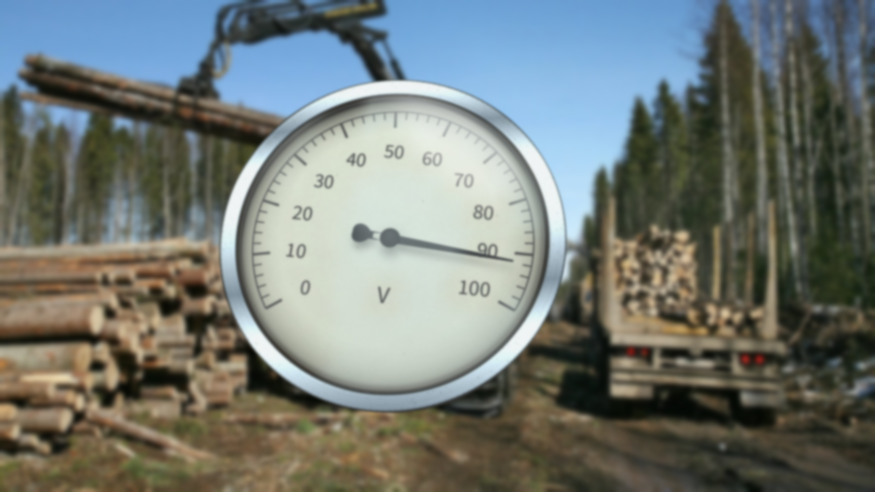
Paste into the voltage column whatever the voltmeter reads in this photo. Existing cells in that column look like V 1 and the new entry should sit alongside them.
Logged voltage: V 92
